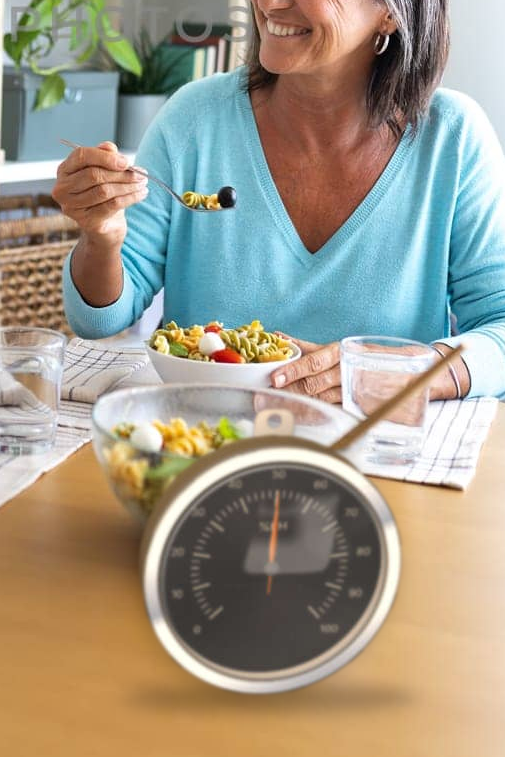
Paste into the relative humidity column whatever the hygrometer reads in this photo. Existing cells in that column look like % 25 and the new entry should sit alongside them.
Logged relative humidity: % 50
